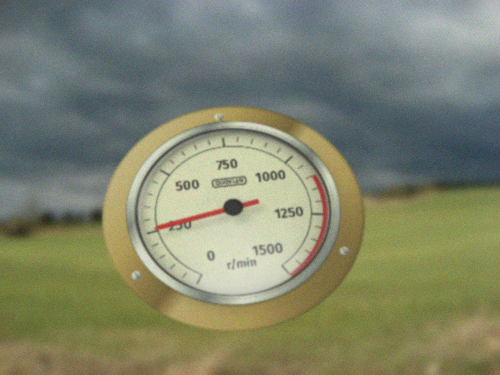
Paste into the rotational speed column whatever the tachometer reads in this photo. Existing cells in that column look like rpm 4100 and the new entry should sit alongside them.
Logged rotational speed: rpm 250
